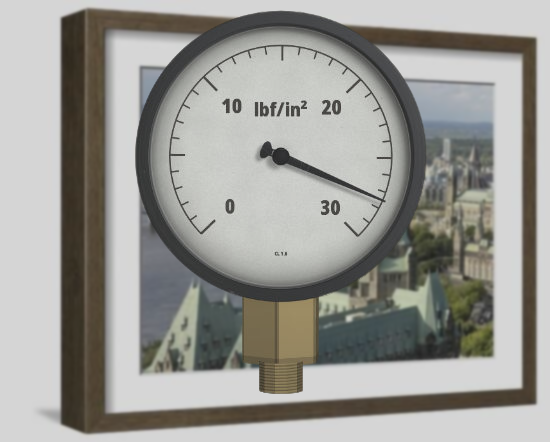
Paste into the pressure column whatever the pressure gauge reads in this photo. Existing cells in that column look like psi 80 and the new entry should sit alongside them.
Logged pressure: psi 27.5
